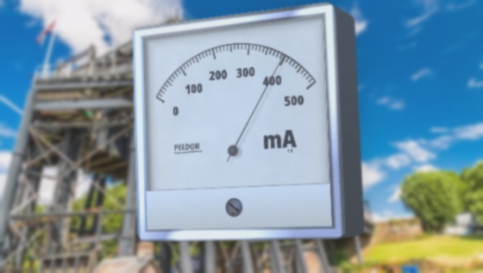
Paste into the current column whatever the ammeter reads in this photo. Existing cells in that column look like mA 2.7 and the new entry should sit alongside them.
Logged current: mA 400
